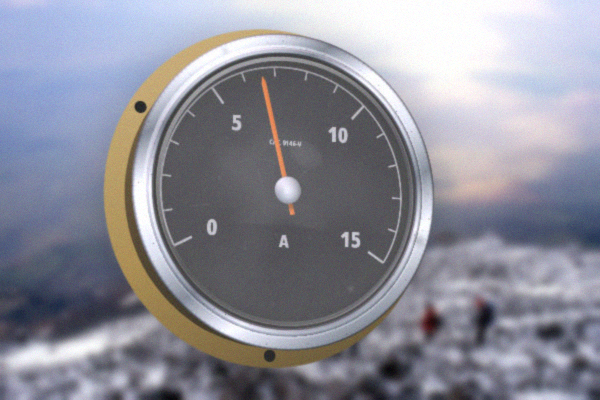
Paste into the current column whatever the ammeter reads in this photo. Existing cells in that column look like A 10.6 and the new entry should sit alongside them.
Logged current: A 6.5
